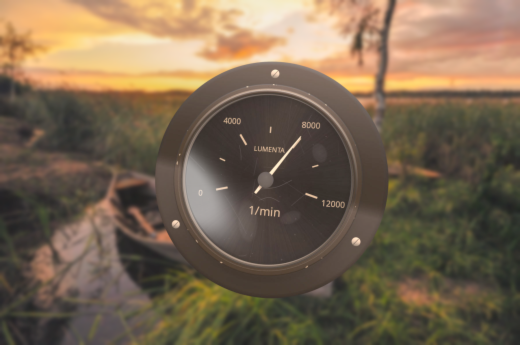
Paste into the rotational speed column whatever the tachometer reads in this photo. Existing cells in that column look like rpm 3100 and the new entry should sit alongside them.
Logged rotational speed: rpm 8000
